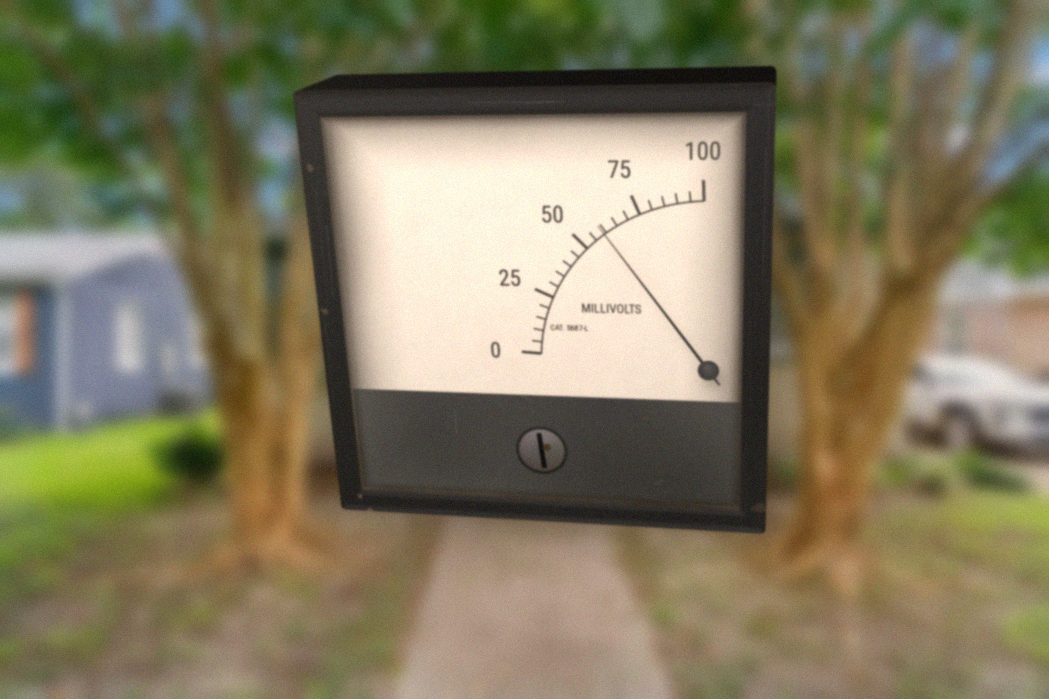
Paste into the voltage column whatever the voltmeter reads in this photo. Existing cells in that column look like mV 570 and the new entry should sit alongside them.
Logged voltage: mV 60
